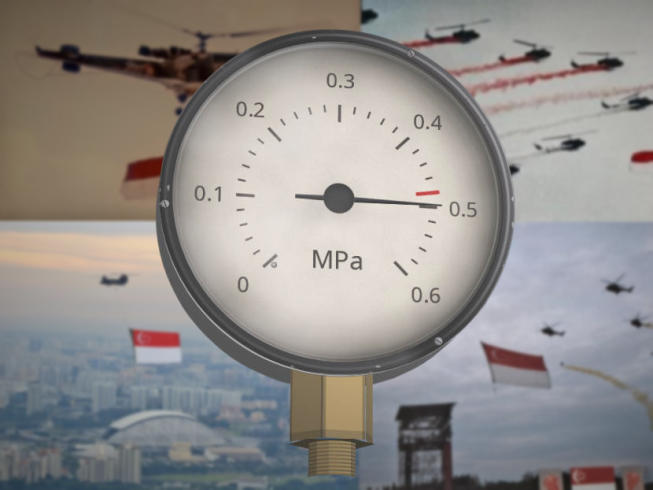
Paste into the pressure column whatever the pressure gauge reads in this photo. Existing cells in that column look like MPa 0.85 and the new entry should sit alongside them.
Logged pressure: MPa 0.5
